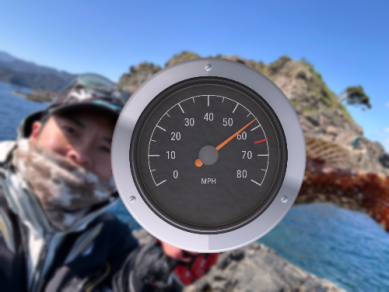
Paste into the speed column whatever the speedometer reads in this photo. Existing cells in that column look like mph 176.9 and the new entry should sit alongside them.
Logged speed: mph 57.5
